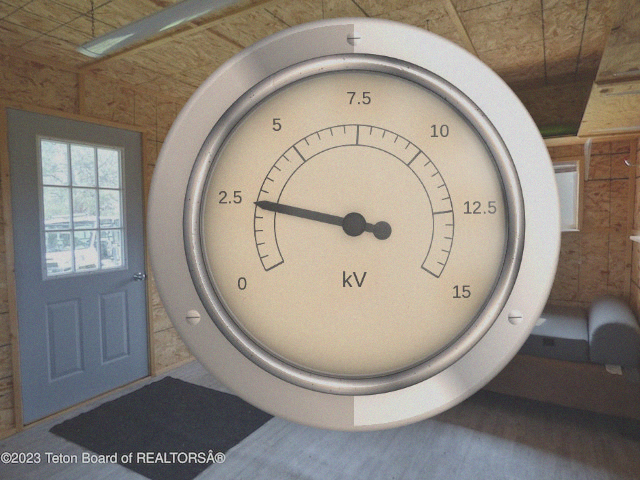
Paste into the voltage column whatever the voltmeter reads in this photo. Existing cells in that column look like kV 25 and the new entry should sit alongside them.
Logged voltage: kV 2.5
